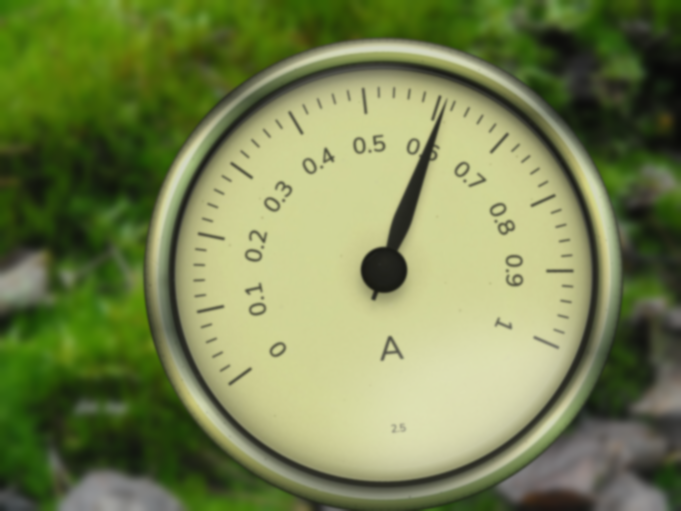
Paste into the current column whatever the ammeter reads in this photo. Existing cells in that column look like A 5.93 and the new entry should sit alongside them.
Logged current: A 0.61
